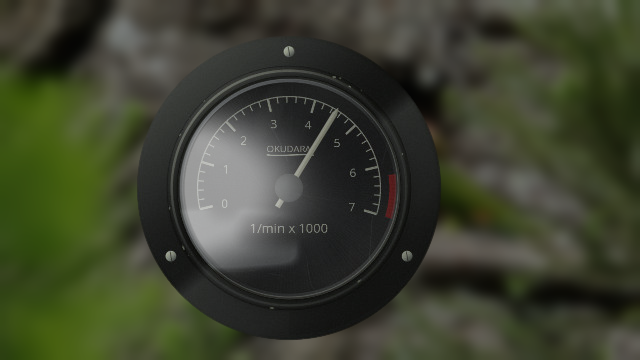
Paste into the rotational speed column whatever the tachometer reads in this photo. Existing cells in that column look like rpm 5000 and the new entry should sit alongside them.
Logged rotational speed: rpm 4500
